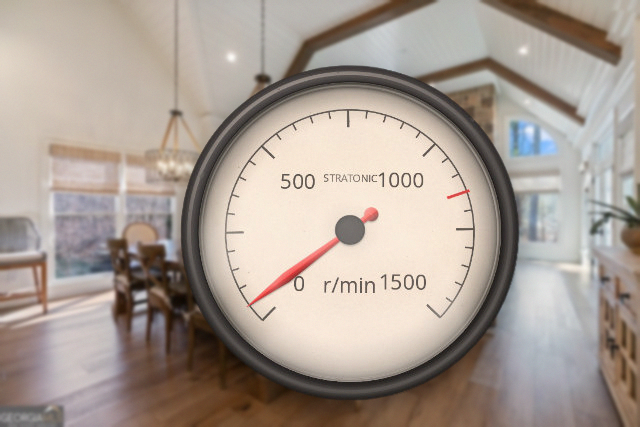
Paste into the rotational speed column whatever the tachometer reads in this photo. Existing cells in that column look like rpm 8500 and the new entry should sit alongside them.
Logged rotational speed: rpm 50
